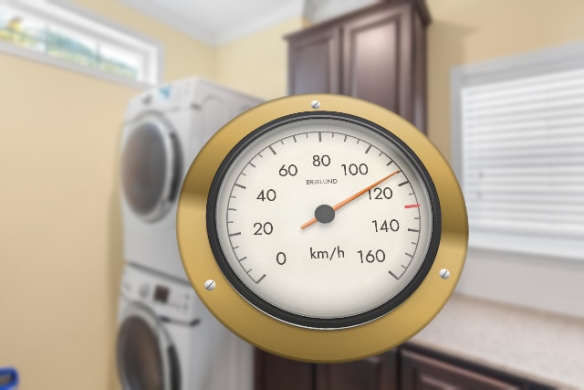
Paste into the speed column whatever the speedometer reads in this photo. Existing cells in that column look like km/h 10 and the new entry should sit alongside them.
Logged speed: km/h 115
